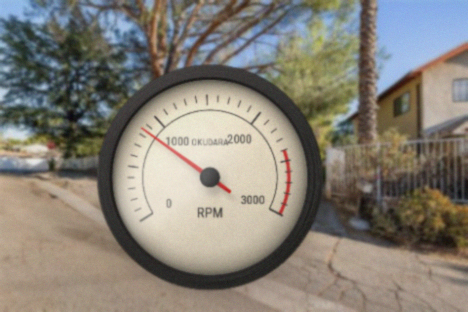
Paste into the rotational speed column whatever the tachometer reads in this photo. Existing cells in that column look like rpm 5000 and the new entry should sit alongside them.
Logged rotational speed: rpm 850
